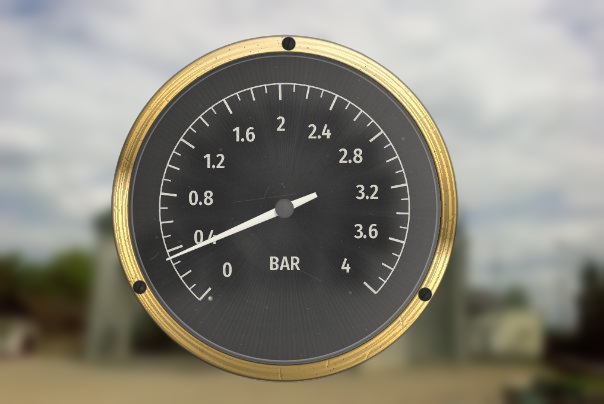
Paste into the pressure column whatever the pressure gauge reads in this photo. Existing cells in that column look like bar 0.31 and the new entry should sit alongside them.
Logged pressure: bar 0.35
